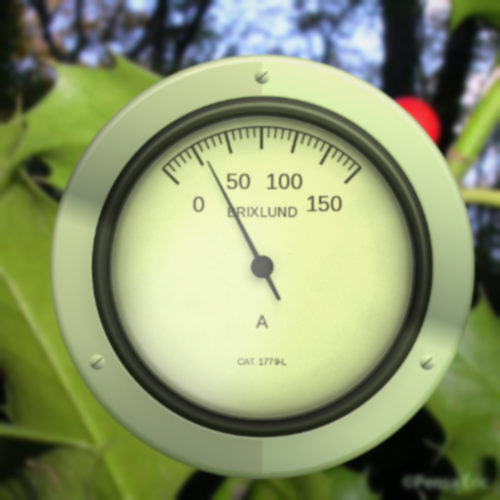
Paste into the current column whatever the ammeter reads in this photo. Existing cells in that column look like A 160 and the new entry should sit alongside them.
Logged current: A 30
